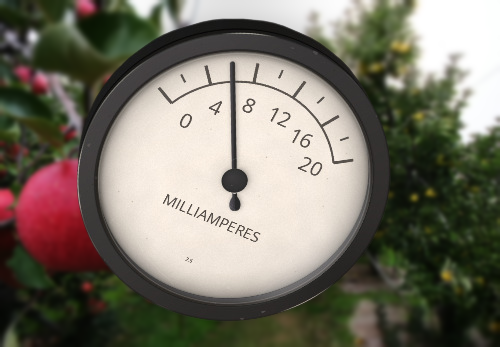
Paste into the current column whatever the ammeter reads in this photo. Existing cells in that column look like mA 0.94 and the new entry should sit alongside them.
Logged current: mA 6
